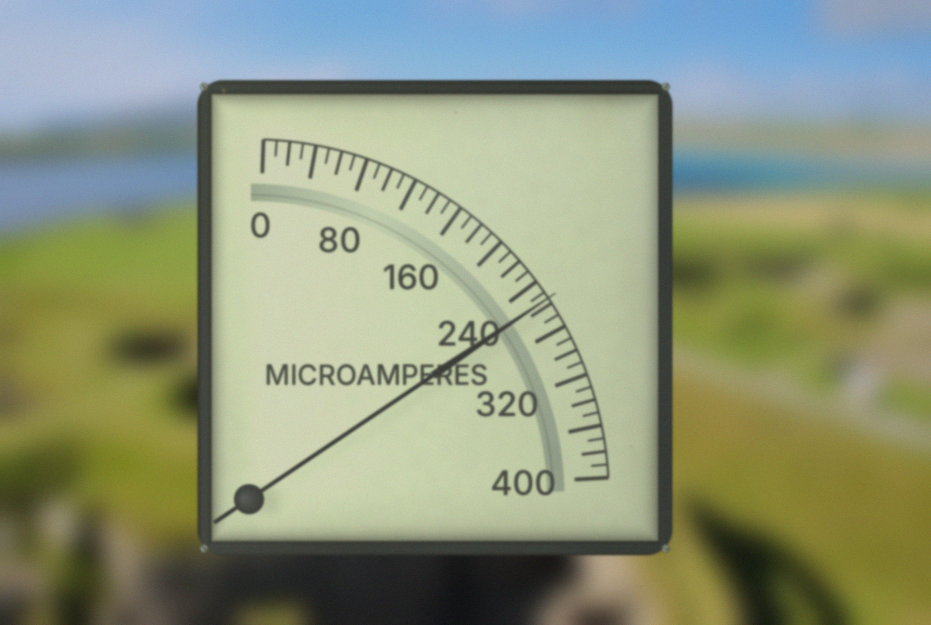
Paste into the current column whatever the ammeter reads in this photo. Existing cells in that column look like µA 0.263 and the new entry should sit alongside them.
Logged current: µA 255
